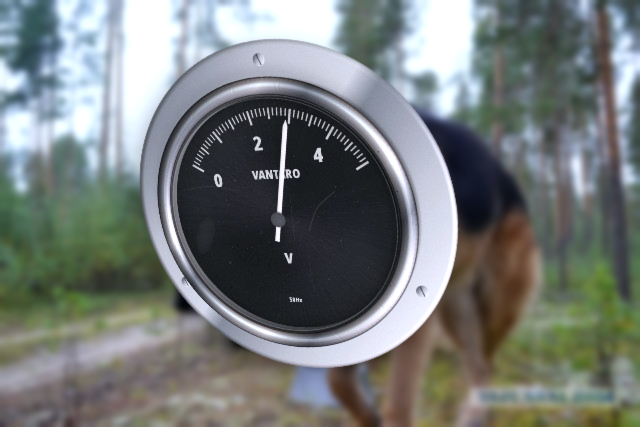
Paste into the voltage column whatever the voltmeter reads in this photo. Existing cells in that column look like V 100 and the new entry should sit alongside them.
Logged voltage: V 3
